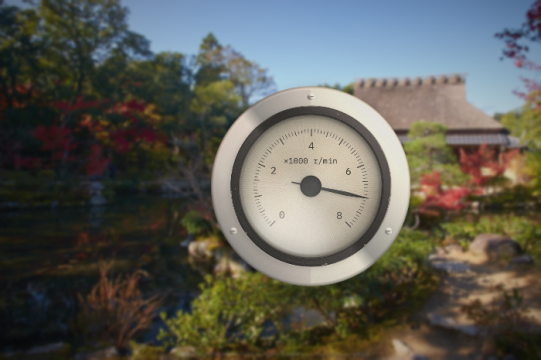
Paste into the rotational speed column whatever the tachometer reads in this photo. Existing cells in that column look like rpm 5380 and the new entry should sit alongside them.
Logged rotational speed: rpm 7000
